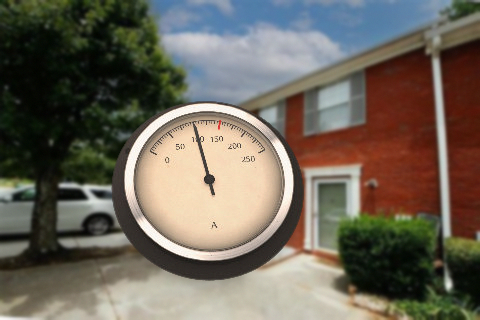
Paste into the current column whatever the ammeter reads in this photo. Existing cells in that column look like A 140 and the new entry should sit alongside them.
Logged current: A 100
